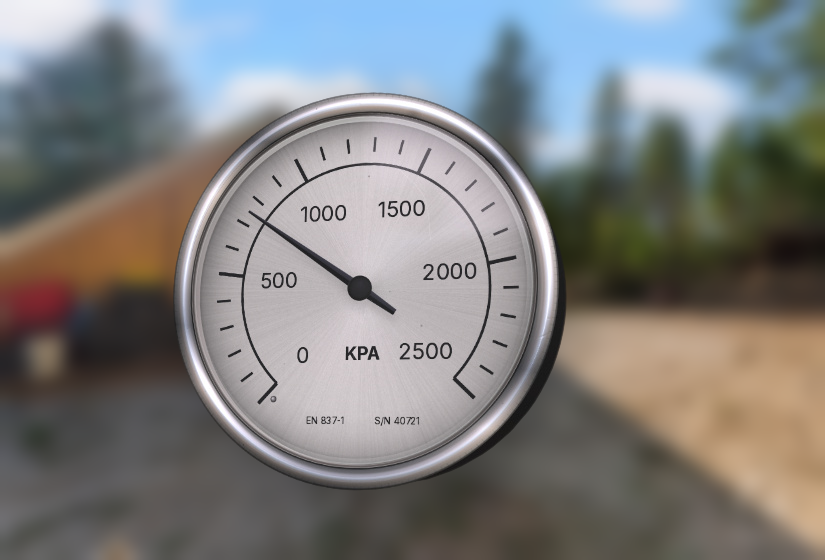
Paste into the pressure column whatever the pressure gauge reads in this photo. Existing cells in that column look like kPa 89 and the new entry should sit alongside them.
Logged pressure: kPa 750
